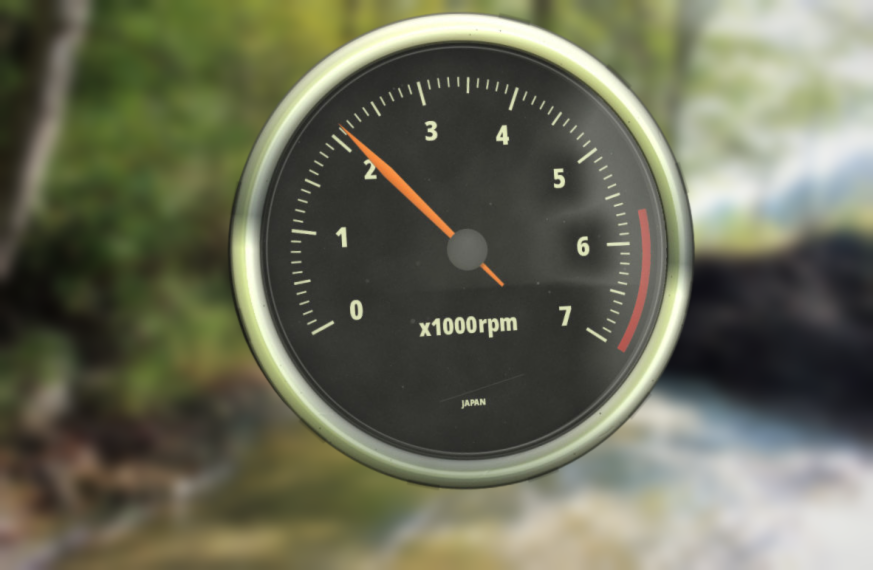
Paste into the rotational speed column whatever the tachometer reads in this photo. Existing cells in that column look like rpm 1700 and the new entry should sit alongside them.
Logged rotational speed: rpm 2100
